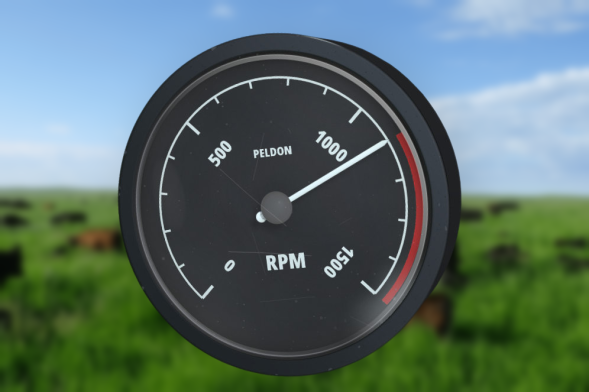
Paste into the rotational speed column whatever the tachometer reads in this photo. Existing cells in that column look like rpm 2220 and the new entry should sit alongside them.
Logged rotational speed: rpm 1100
